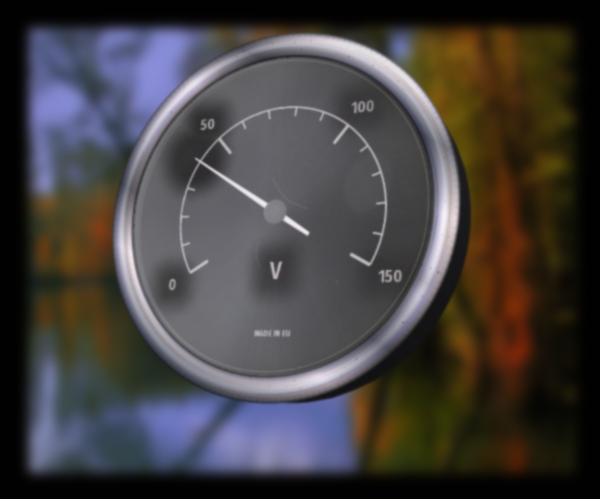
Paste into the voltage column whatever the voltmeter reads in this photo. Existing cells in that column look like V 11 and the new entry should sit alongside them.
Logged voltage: V 40
